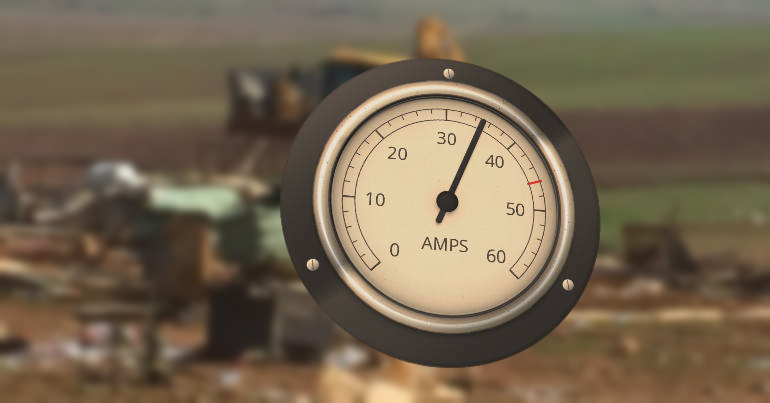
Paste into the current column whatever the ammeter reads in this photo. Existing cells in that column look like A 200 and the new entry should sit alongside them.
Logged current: A 35
